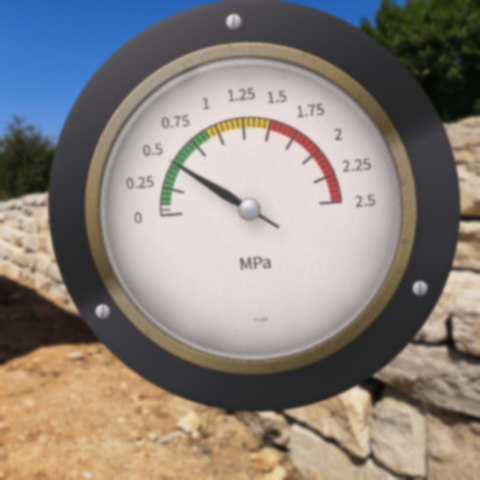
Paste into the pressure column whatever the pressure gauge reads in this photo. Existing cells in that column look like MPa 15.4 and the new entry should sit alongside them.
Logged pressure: MPa 0.5
